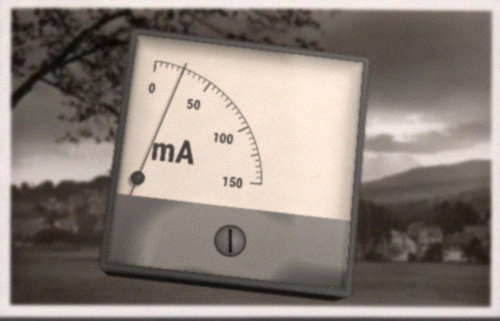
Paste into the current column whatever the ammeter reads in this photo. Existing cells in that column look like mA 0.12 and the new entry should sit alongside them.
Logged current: mA 25
